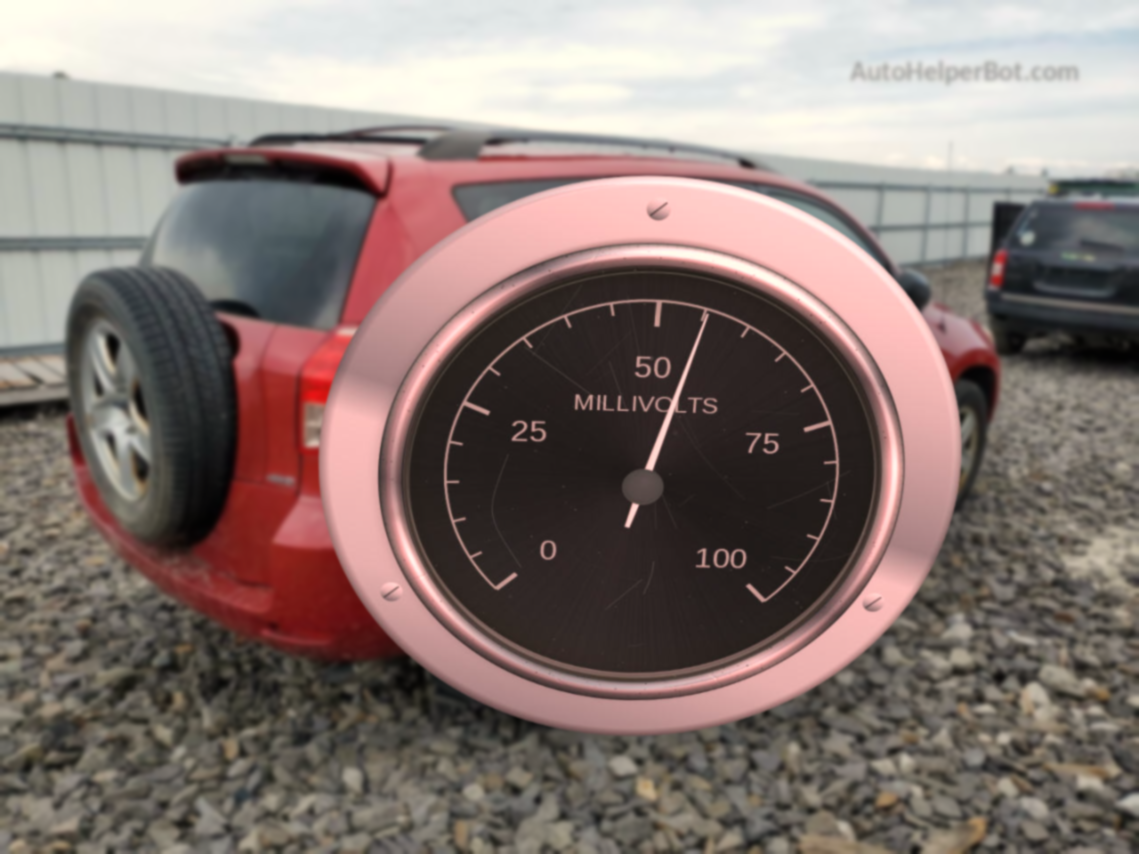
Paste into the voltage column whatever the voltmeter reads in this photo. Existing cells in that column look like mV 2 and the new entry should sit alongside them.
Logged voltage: mV 55
